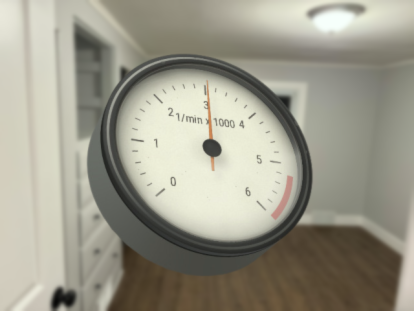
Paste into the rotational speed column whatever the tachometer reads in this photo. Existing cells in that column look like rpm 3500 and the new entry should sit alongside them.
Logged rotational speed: rpm 3000
